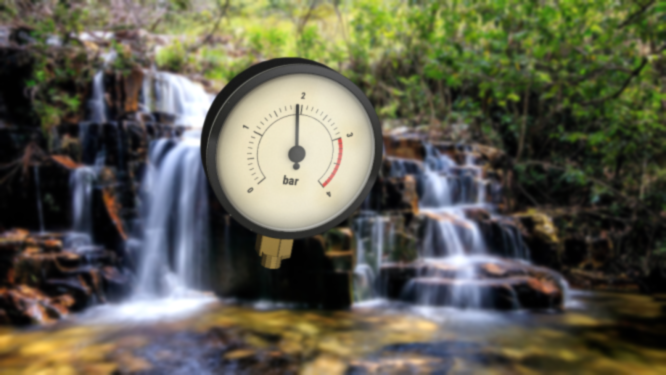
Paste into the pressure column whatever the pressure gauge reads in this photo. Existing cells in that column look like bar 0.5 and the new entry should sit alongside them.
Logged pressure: bar 1.9
